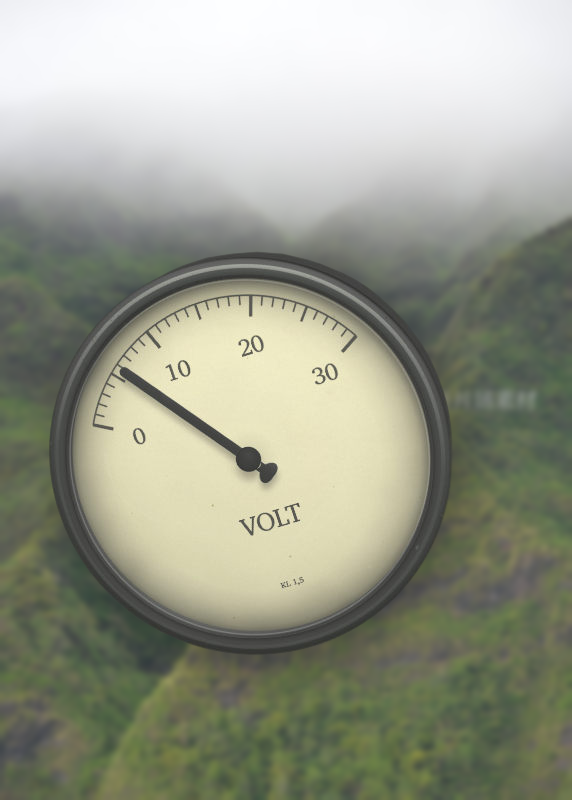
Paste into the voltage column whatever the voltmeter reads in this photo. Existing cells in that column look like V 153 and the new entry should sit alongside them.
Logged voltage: V 6
